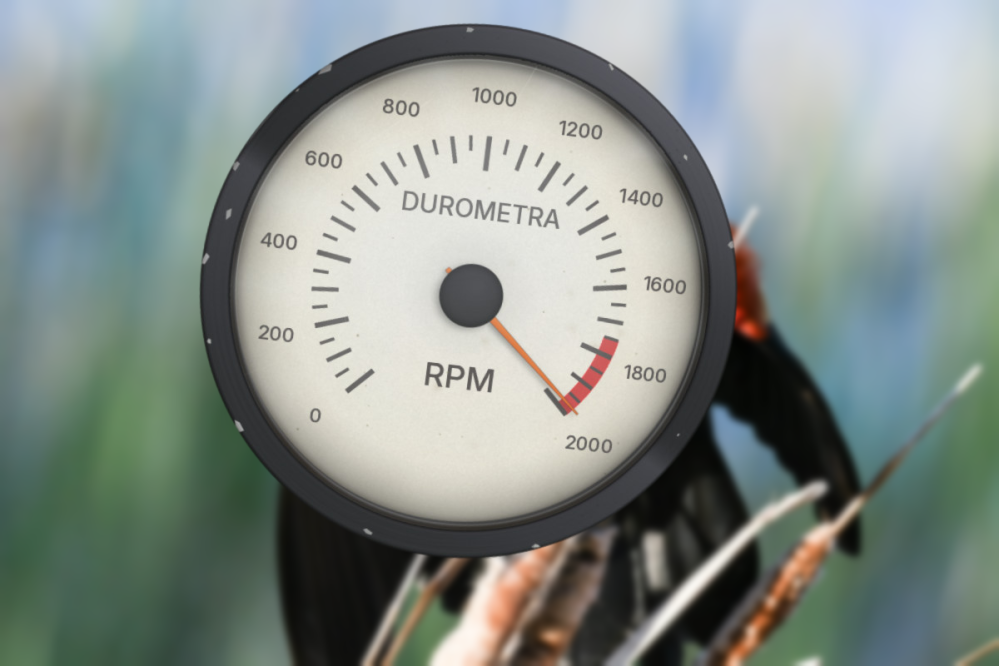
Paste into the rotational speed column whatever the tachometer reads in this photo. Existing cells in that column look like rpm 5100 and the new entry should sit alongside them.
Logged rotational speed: rpm 1975
